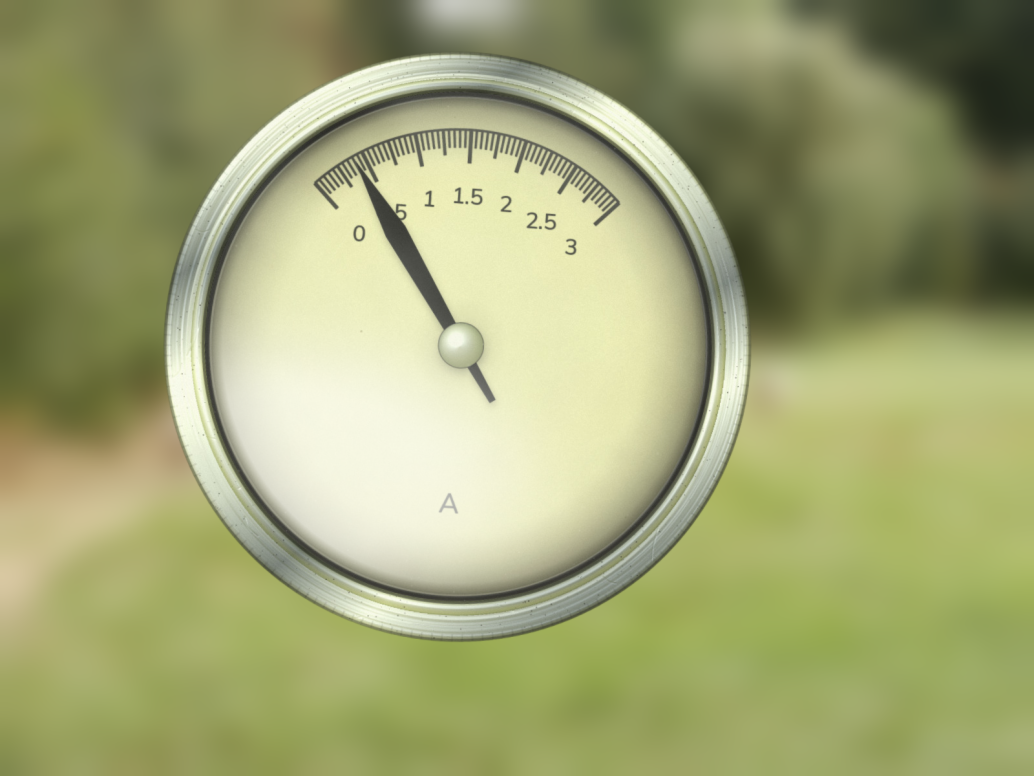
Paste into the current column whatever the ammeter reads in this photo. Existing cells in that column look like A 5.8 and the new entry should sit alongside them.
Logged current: A 0.4
